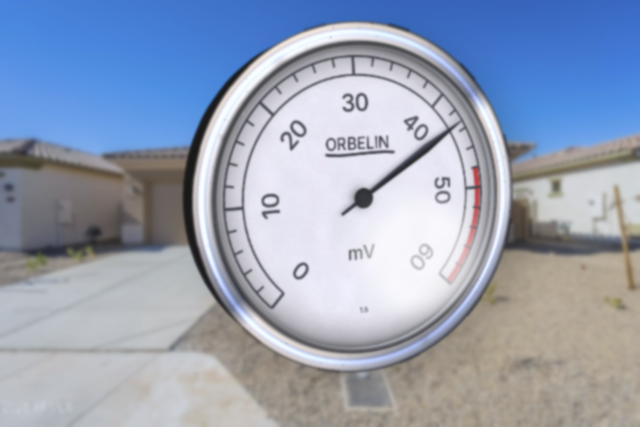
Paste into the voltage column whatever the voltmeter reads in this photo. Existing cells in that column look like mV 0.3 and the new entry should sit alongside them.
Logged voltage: mV 43
